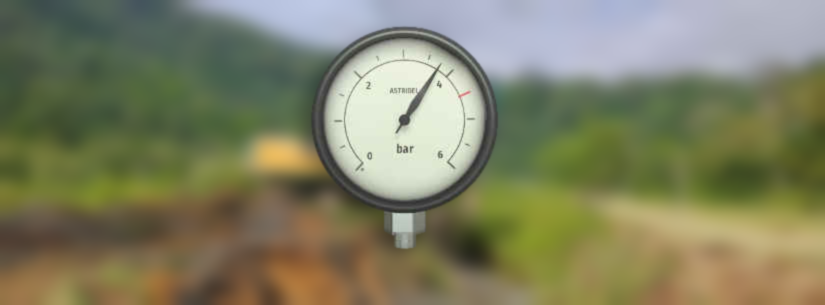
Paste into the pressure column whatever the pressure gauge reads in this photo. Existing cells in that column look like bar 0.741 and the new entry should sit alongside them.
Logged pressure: bar 3.75
